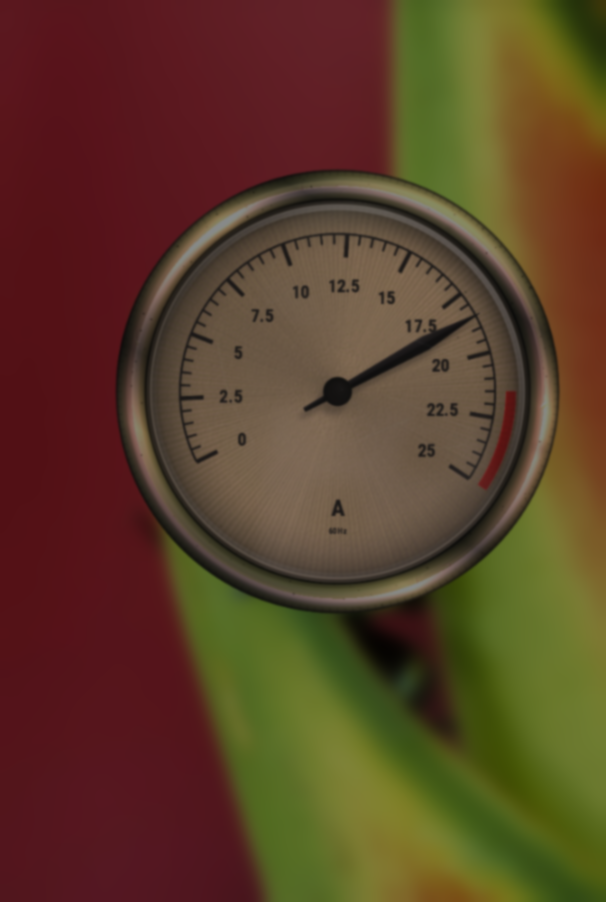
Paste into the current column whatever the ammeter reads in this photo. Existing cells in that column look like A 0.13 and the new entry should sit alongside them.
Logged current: A 18.5
